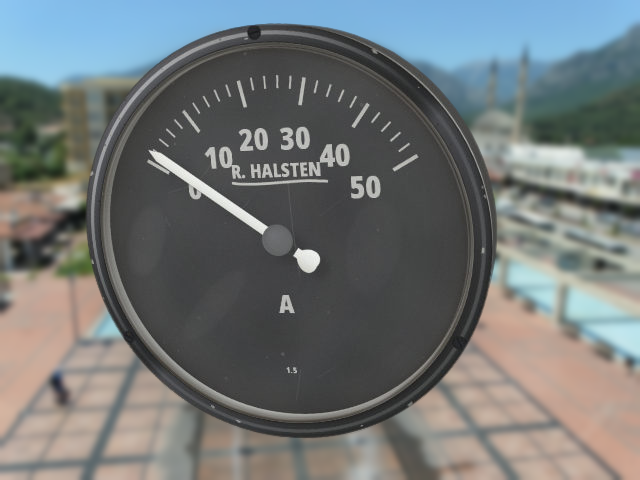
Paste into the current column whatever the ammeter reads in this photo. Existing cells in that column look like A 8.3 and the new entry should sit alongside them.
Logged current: A 2
